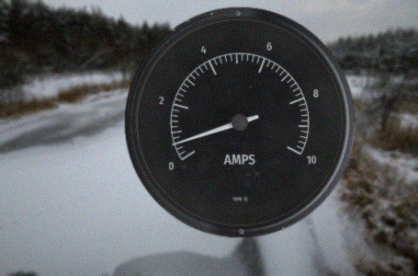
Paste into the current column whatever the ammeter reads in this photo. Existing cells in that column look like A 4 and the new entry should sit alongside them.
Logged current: A 0.6
